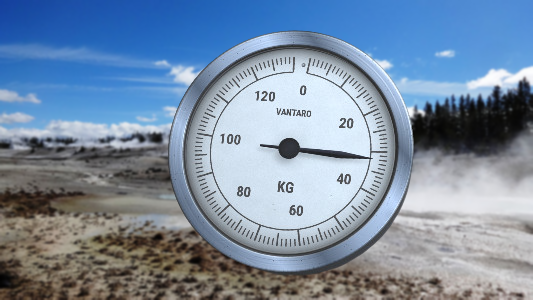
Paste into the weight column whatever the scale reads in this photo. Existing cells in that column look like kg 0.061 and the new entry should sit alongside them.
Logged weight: kg 32
